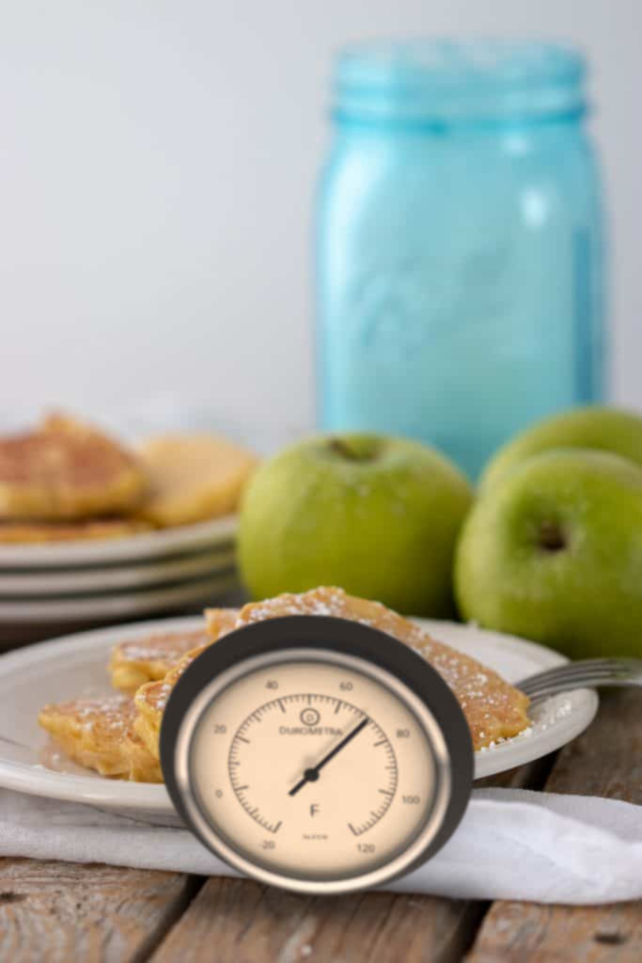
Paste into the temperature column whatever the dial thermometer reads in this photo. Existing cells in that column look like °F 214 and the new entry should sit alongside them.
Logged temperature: °F 70
